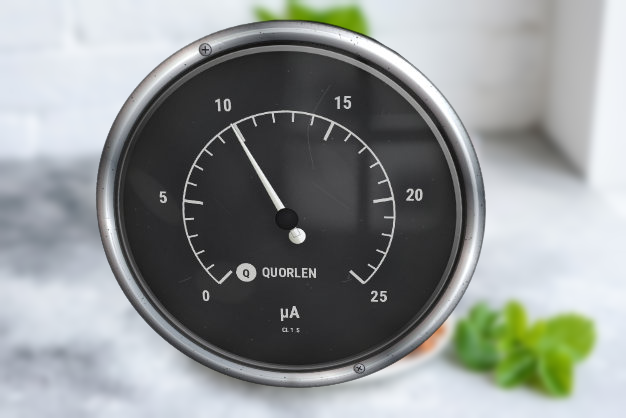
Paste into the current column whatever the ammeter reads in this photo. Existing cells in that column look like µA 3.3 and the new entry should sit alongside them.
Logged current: µA 10
